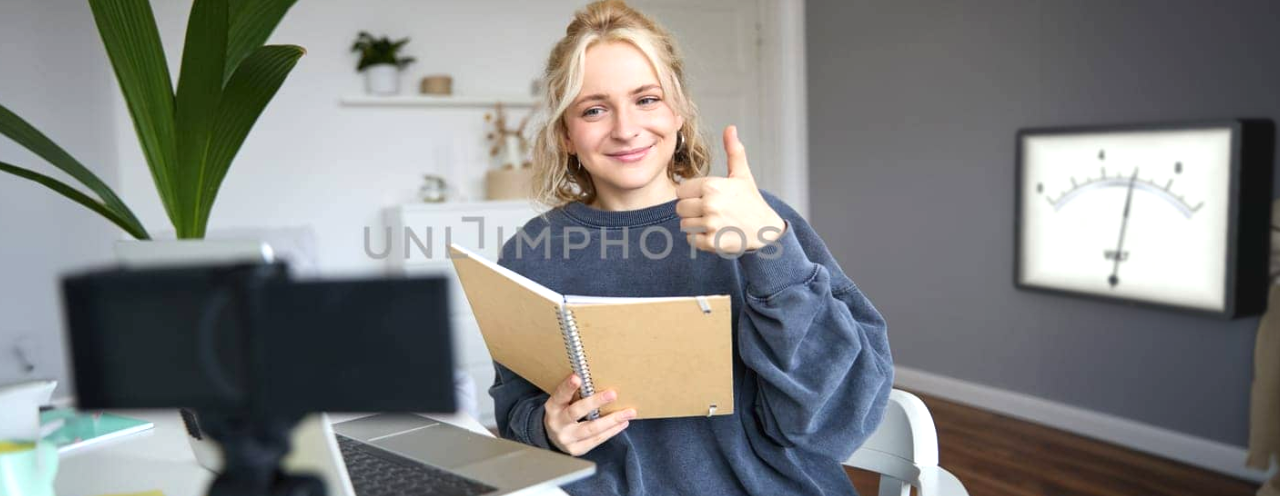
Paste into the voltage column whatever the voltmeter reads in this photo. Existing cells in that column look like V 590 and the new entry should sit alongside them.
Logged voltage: V 6
